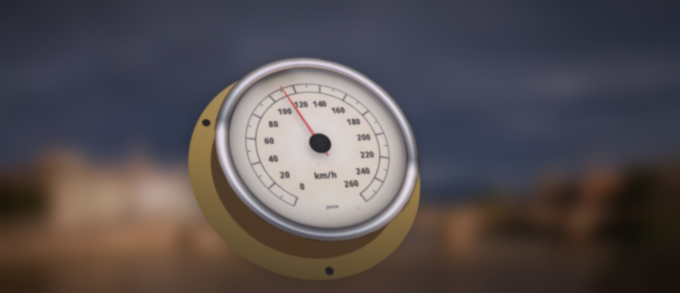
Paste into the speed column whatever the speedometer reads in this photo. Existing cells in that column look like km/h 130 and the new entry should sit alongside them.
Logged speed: km/h 110
